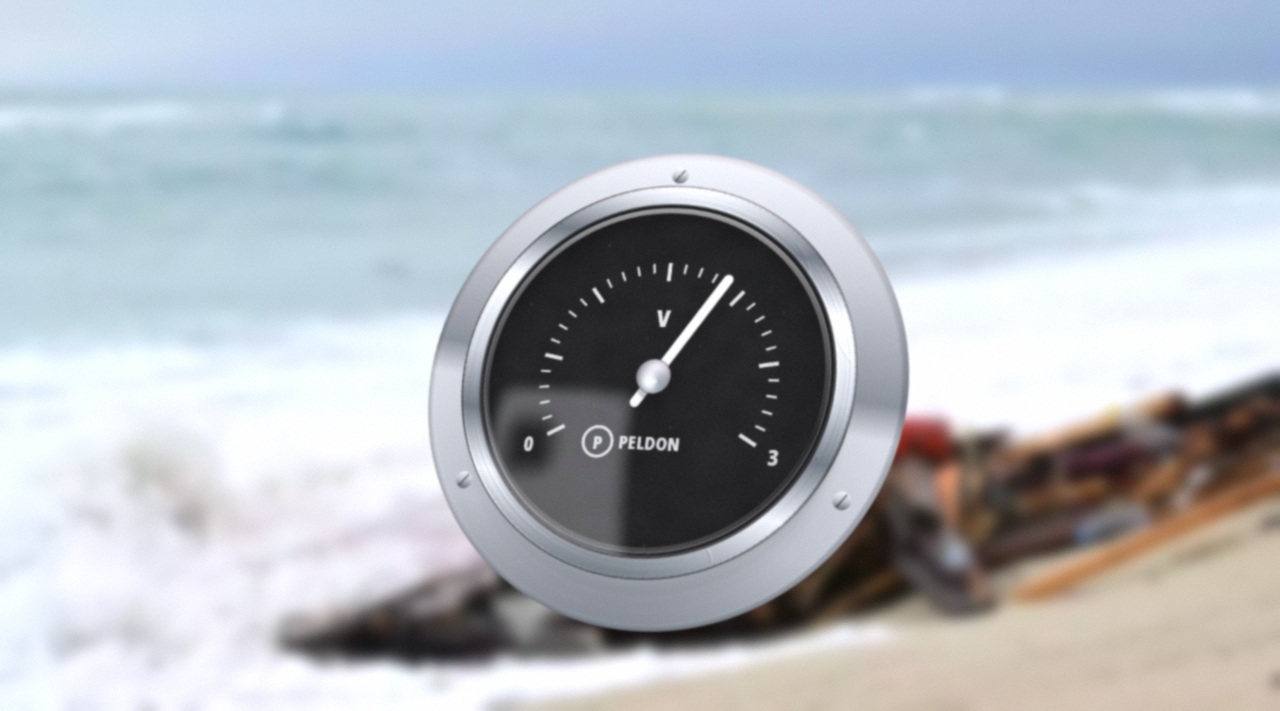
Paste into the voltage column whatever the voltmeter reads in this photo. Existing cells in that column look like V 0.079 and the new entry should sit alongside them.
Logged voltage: V 1.9
